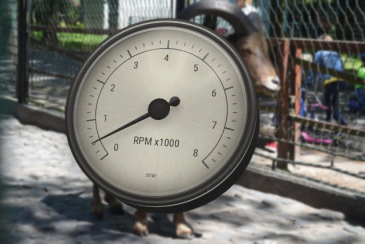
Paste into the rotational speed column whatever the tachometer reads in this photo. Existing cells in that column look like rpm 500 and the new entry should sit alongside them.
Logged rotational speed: rpm 400
